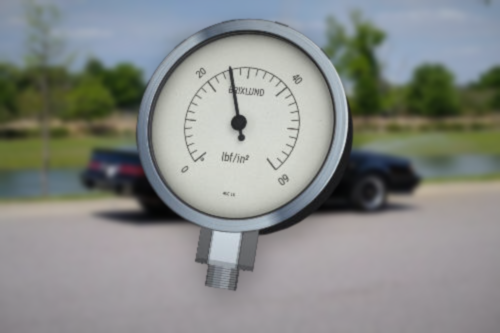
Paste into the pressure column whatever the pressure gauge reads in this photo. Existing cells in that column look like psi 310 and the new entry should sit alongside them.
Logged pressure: psi 26
